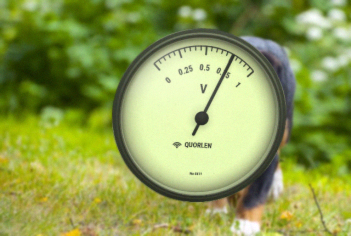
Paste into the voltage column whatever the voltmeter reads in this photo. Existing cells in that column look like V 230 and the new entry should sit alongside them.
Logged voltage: V 0.75
